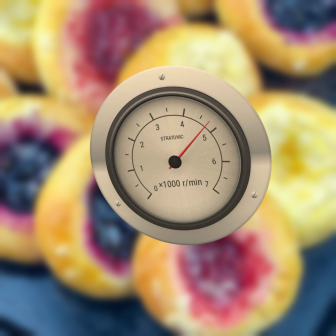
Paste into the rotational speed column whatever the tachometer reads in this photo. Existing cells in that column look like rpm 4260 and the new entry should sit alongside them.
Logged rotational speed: rpm 4750
